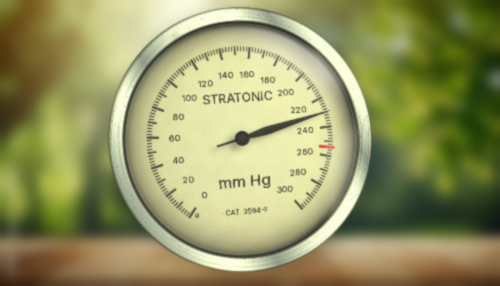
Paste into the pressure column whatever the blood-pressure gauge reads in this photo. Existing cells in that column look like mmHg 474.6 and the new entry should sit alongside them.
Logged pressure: mmHg 230
